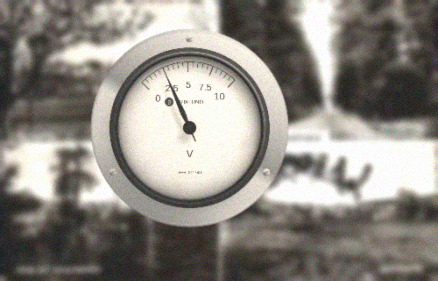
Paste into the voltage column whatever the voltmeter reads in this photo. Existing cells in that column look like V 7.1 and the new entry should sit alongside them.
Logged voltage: V 2.5
